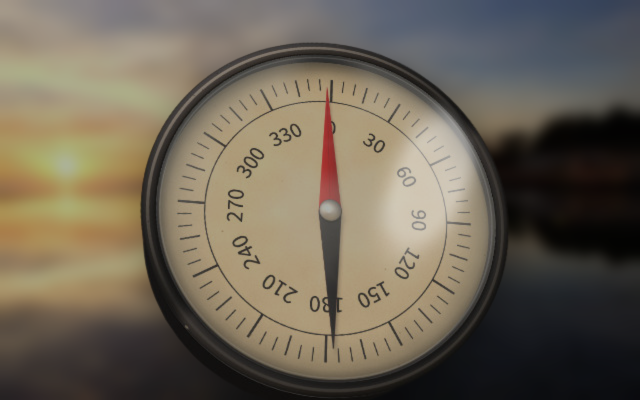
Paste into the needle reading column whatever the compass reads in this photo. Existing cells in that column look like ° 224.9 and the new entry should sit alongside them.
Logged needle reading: ° 357.5
